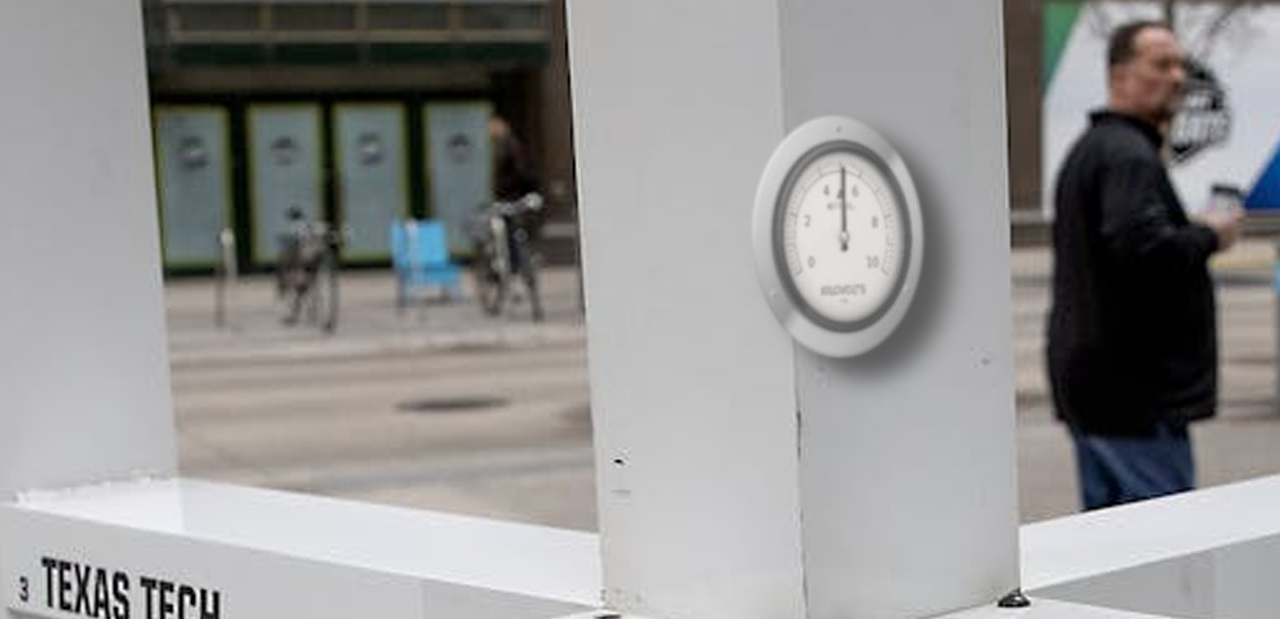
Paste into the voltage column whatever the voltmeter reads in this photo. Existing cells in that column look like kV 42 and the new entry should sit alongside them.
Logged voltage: kV 5
